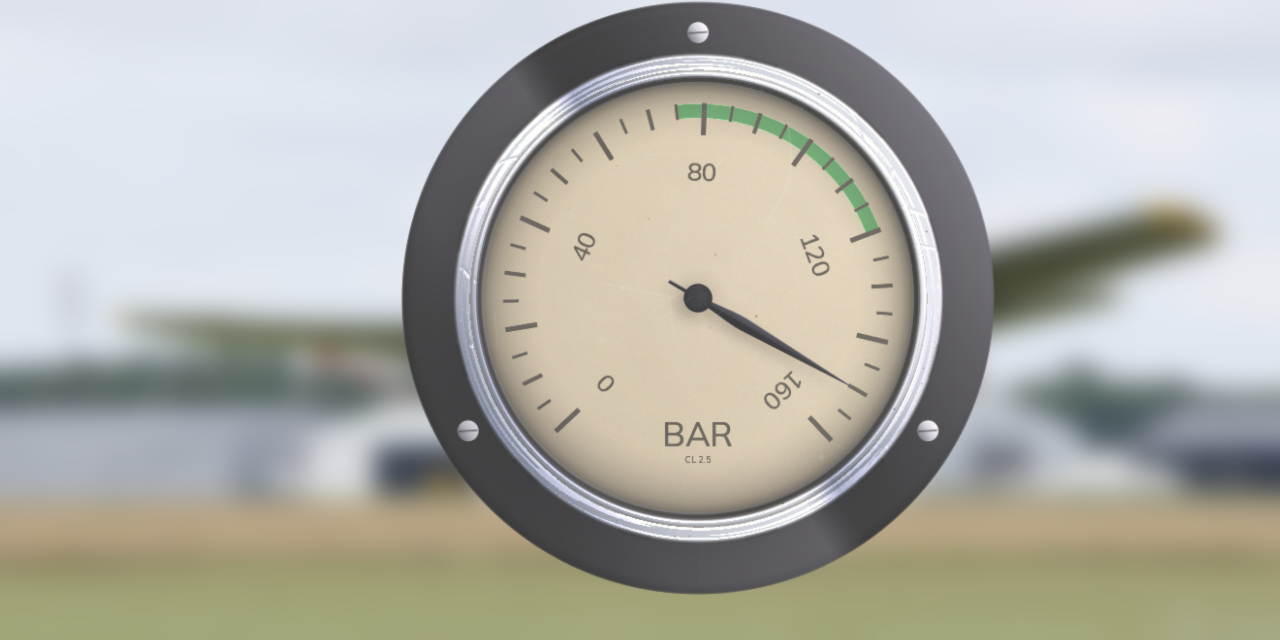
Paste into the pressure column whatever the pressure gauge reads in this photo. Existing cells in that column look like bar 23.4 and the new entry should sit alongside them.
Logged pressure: bar 150
